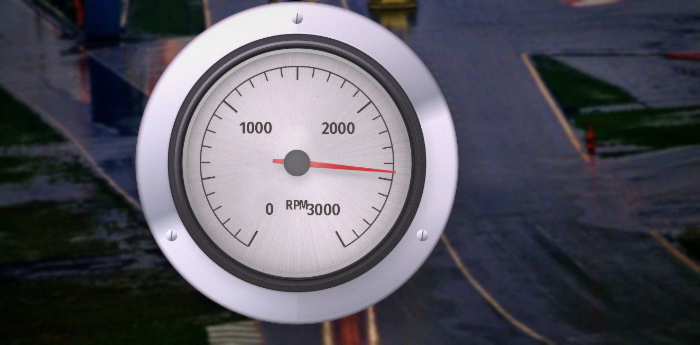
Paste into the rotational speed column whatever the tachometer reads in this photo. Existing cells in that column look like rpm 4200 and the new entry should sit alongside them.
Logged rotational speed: rpm 2450
